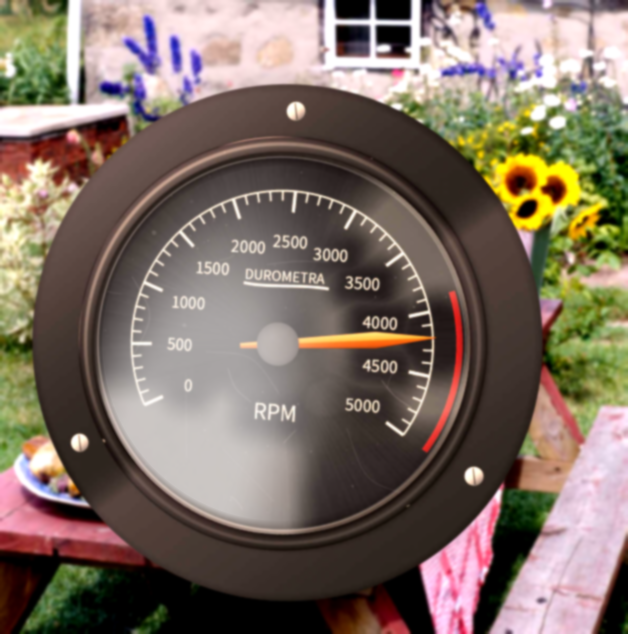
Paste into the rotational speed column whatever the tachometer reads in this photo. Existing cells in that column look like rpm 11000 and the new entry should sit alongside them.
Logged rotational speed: rpm 4200
